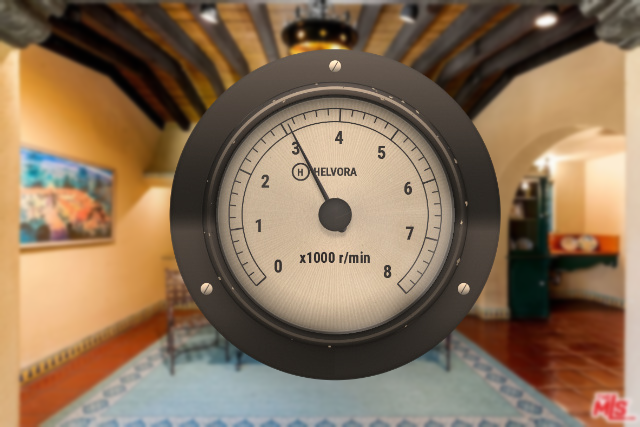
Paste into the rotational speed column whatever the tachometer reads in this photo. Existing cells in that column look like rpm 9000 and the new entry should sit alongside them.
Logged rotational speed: rpm 3100
